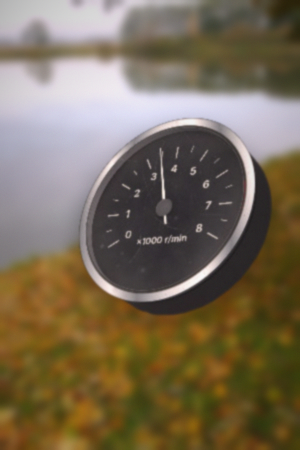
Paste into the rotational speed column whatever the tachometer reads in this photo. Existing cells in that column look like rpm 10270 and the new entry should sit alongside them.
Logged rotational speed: rpm 3500
